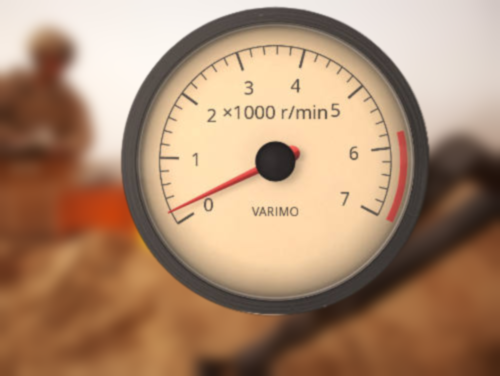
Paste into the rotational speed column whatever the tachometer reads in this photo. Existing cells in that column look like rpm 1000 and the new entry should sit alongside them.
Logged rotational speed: rpm 200
